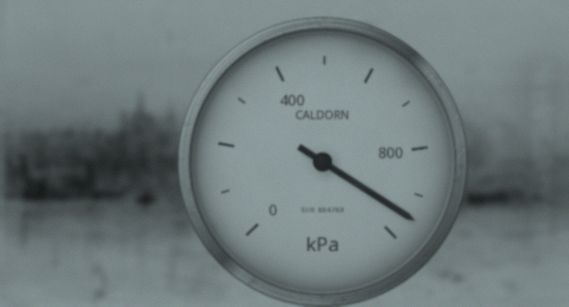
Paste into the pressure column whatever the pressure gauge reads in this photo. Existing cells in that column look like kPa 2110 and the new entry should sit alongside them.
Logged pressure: kPa 950
